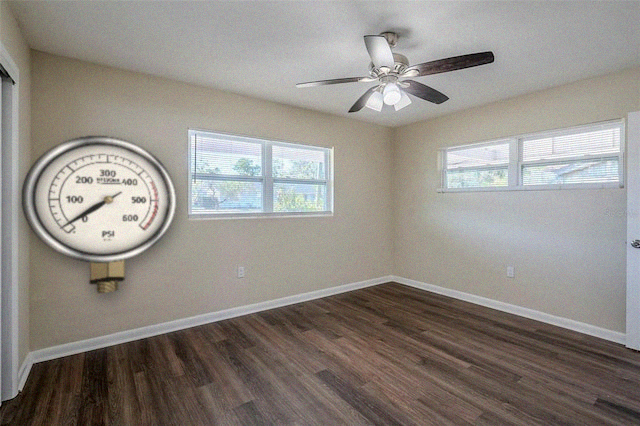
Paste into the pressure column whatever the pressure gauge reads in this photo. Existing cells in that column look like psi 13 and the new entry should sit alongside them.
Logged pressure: psi 20
